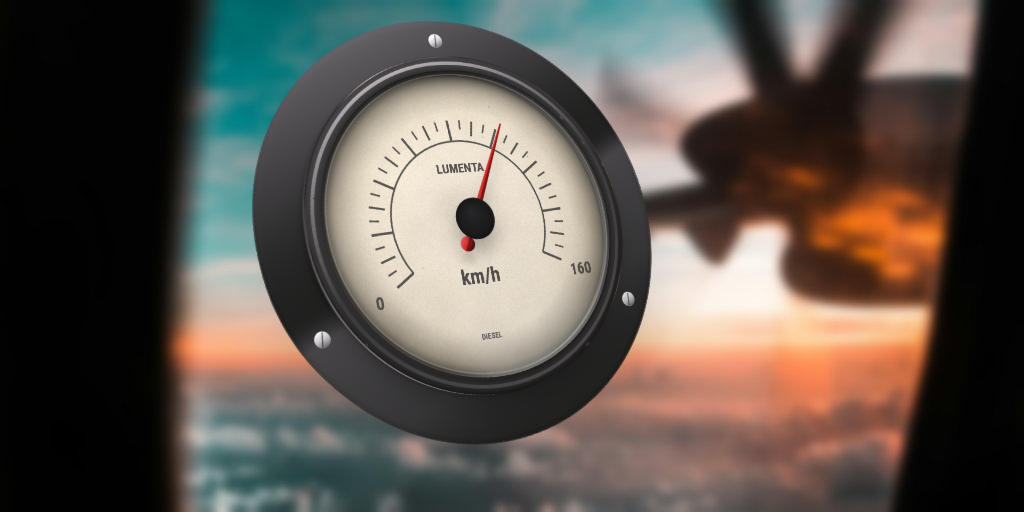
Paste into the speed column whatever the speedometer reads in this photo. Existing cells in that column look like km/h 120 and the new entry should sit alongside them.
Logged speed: km/h 100
